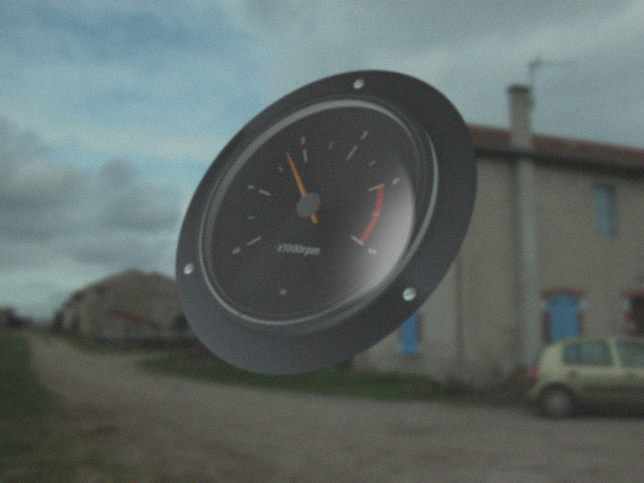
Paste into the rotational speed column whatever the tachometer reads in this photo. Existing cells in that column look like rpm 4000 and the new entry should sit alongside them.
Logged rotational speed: rpm 1750
